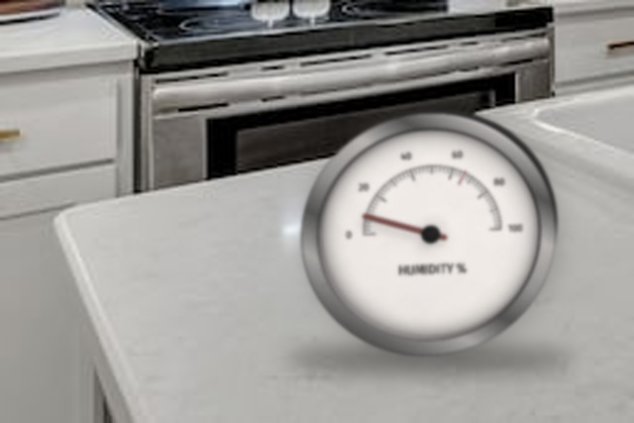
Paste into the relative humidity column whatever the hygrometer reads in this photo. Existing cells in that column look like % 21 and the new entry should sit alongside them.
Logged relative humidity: % 10
